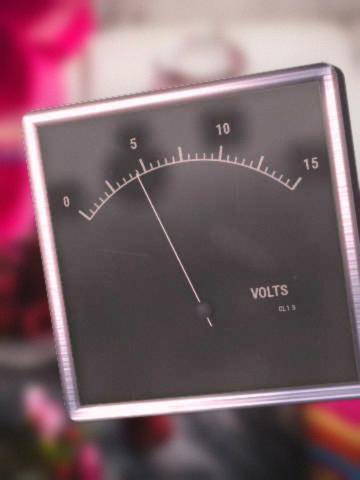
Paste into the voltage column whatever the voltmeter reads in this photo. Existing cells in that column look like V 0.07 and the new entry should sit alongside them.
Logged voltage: V 4.5
